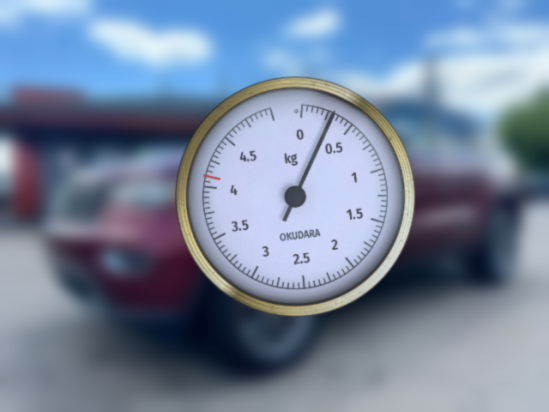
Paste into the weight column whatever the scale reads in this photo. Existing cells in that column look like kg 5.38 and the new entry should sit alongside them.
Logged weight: kg 0.3
